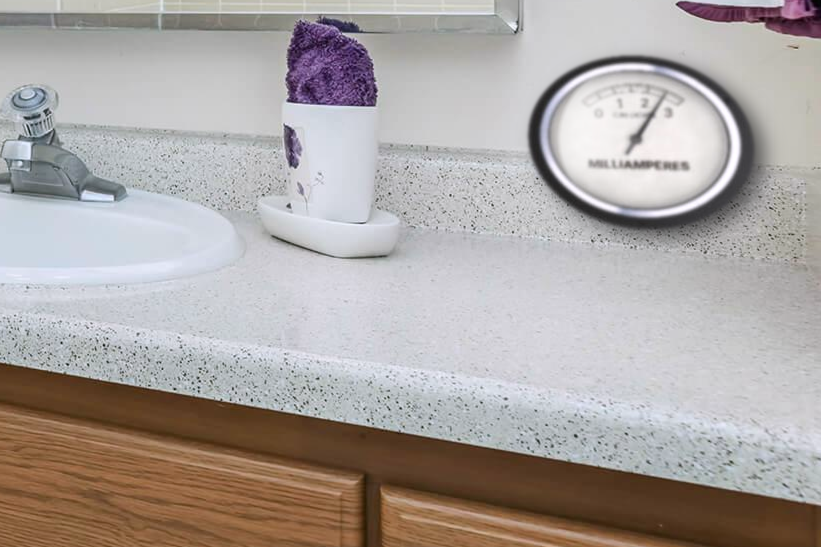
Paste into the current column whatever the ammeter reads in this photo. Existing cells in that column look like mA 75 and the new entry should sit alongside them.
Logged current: mA 2.5
